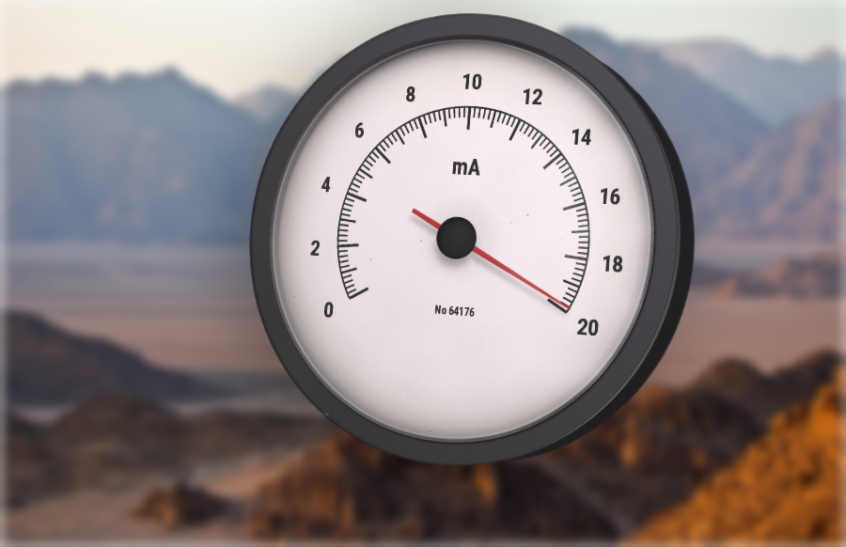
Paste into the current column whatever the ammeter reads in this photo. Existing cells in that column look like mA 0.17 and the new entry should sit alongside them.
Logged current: mA 19.8
